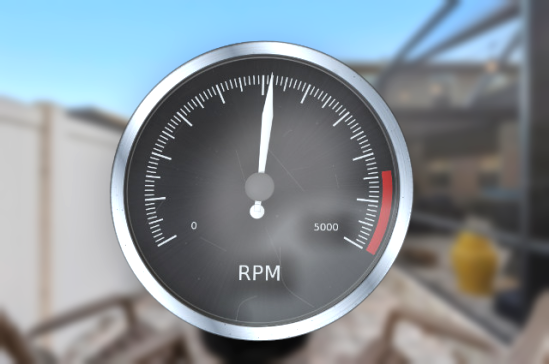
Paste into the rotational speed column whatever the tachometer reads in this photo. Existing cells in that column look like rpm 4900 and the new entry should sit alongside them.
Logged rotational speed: rpm 2600
